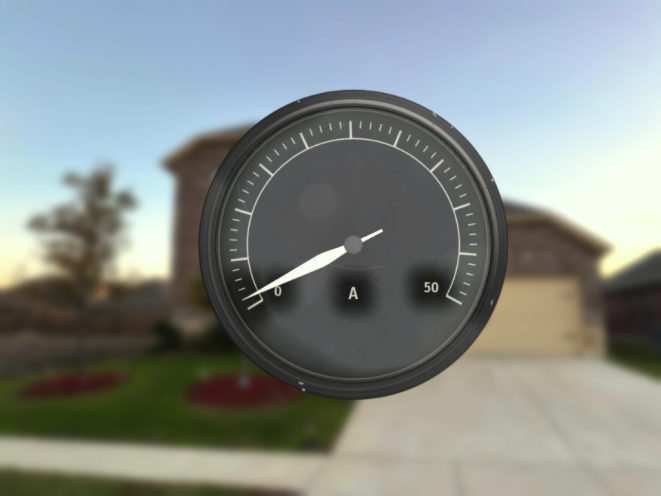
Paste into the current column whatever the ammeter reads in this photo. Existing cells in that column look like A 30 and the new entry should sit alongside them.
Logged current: A 1
